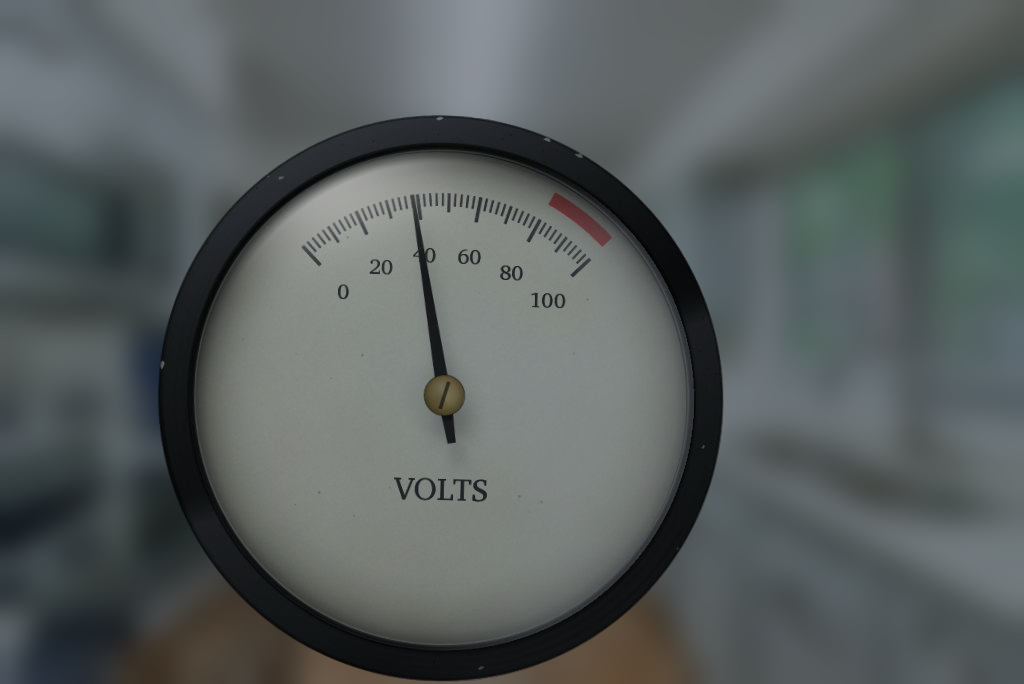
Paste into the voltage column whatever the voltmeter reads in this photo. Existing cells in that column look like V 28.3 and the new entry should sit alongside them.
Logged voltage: V 38
